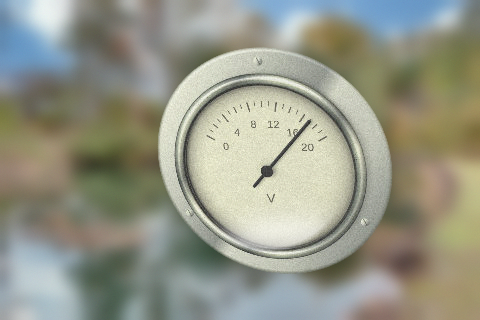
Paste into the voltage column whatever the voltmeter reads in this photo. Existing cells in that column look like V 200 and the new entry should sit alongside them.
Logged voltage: V 17
